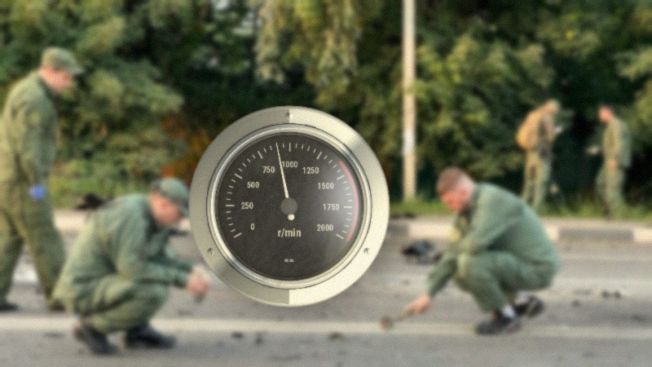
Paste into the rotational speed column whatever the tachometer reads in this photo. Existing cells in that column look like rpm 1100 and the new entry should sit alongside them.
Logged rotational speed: rpm 900
